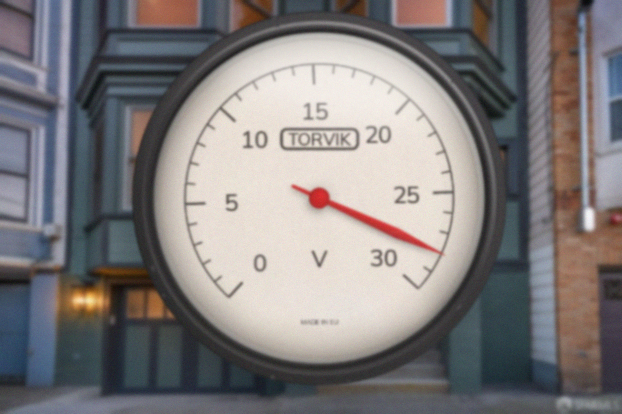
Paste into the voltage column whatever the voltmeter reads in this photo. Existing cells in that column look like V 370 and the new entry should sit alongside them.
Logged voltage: V 28
